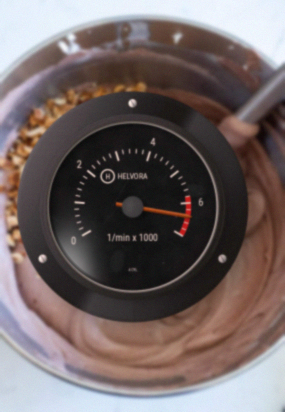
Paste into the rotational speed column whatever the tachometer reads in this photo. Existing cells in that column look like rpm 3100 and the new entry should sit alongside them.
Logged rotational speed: rpm 6400
